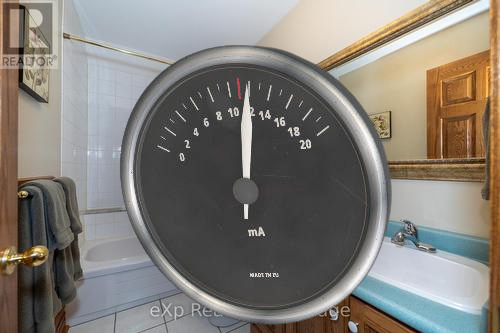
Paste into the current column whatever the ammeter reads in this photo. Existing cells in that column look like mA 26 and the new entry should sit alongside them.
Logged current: mA 12
